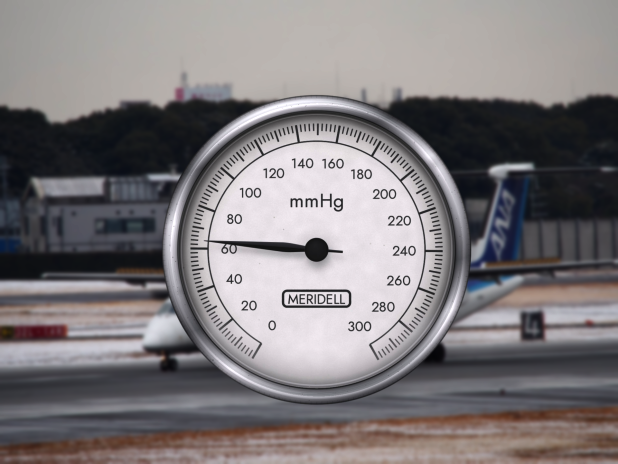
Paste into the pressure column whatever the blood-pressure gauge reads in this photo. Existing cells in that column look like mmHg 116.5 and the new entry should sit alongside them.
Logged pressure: mmHg 64
